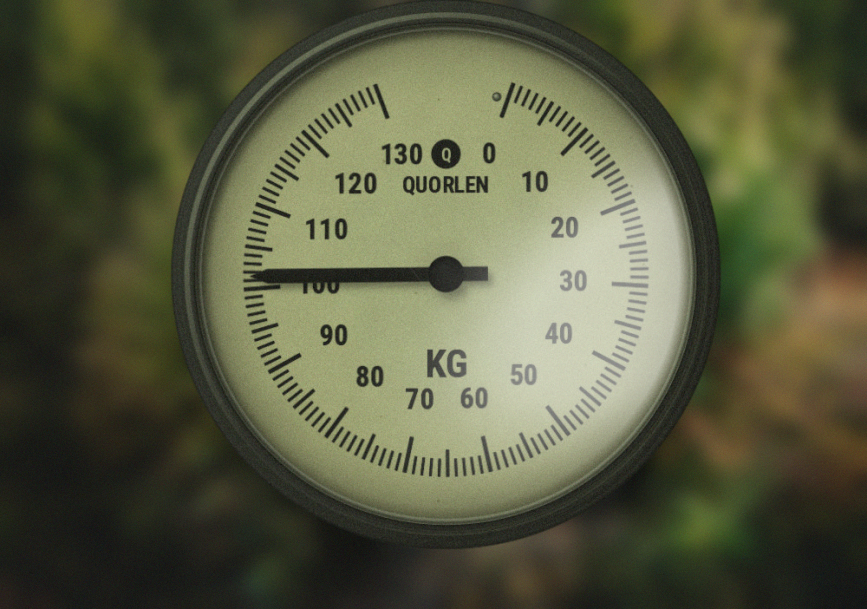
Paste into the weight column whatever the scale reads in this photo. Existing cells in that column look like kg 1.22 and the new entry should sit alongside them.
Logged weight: kg 101.5
